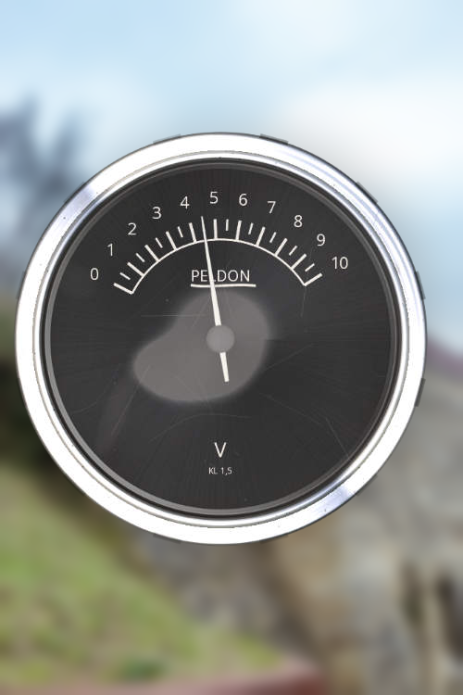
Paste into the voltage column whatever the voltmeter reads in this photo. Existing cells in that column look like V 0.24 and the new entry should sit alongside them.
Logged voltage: V 4.5
